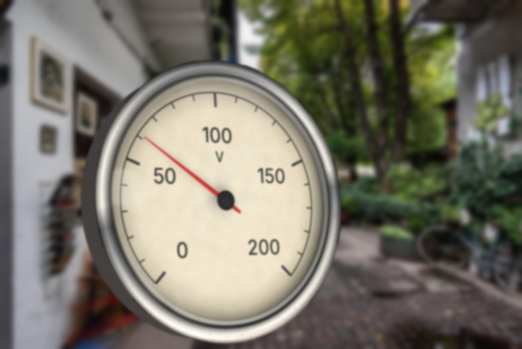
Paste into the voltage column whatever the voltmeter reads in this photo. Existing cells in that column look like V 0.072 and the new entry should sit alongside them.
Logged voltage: V 60
